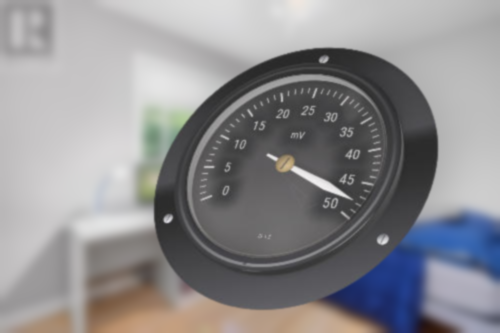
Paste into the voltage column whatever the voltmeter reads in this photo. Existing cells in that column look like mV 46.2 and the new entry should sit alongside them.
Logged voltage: mV 48
